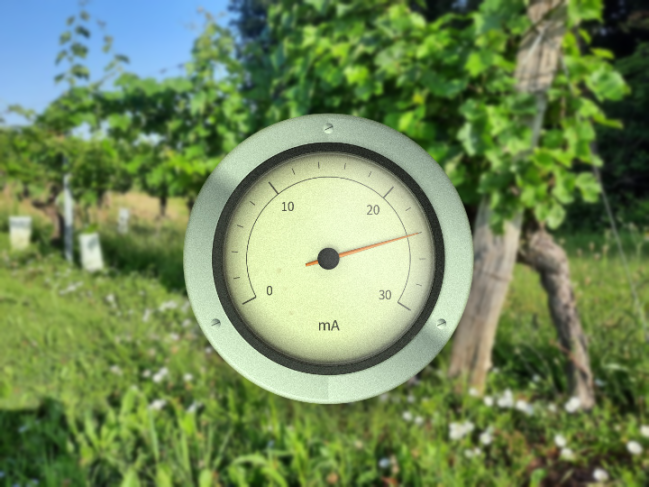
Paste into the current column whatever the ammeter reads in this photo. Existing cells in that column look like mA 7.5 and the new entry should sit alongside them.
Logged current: mA 24
